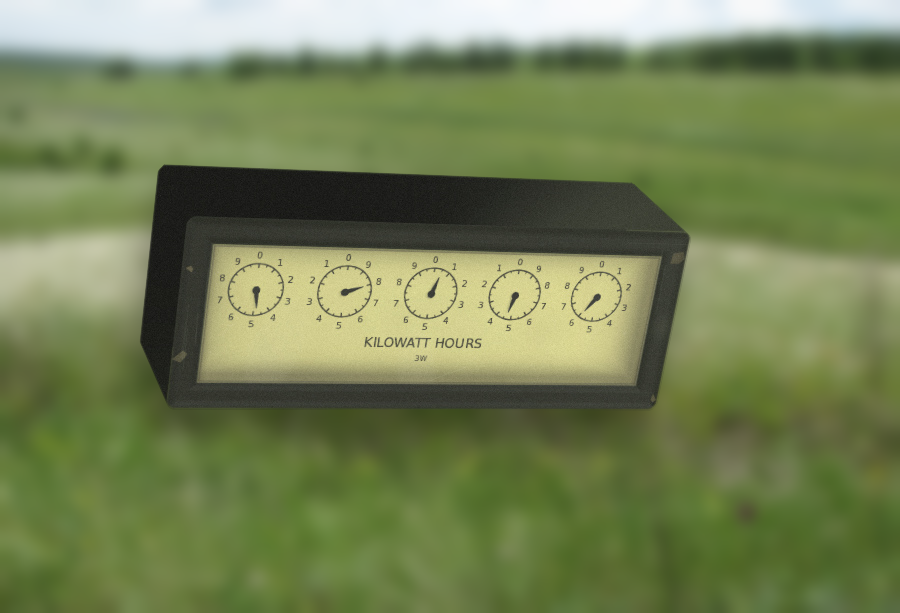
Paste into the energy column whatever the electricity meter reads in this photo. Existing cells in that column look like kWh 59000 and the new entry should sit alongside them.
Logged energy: kWh 48046
